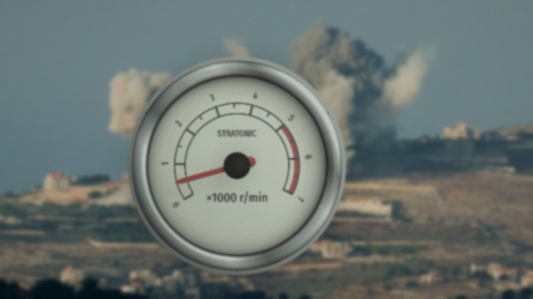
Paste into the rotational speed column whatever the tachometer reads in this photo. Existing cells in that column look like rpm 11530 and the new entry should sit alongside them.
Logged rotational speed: rpm 500
